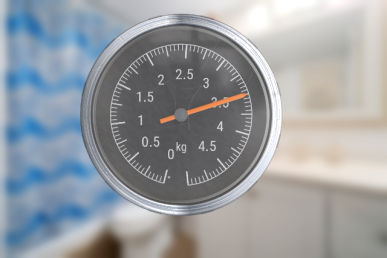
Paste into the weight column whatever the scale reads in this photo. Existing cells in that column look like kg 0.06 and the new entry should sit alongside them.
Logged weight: kg 3.5
